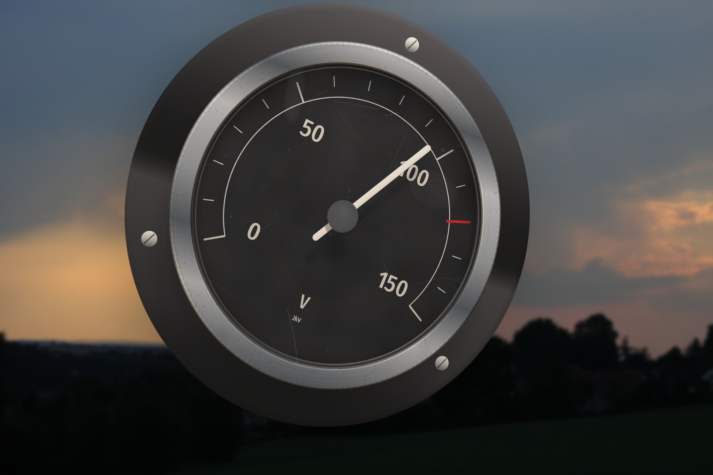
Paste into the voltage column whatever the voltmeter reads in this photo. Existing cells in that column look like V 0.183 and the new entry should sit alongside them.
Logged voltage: V 95
